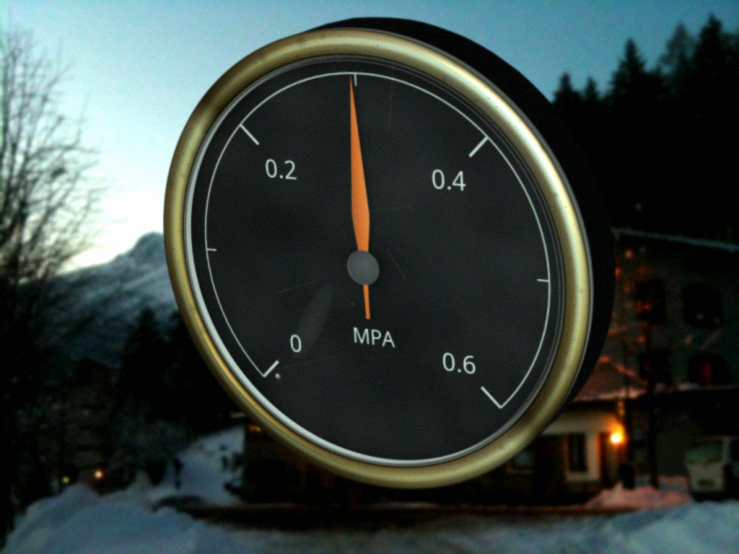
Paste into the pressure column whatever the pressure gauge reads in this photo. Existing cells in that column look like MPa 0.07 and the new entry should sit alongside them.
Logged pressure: MPa 0.3
